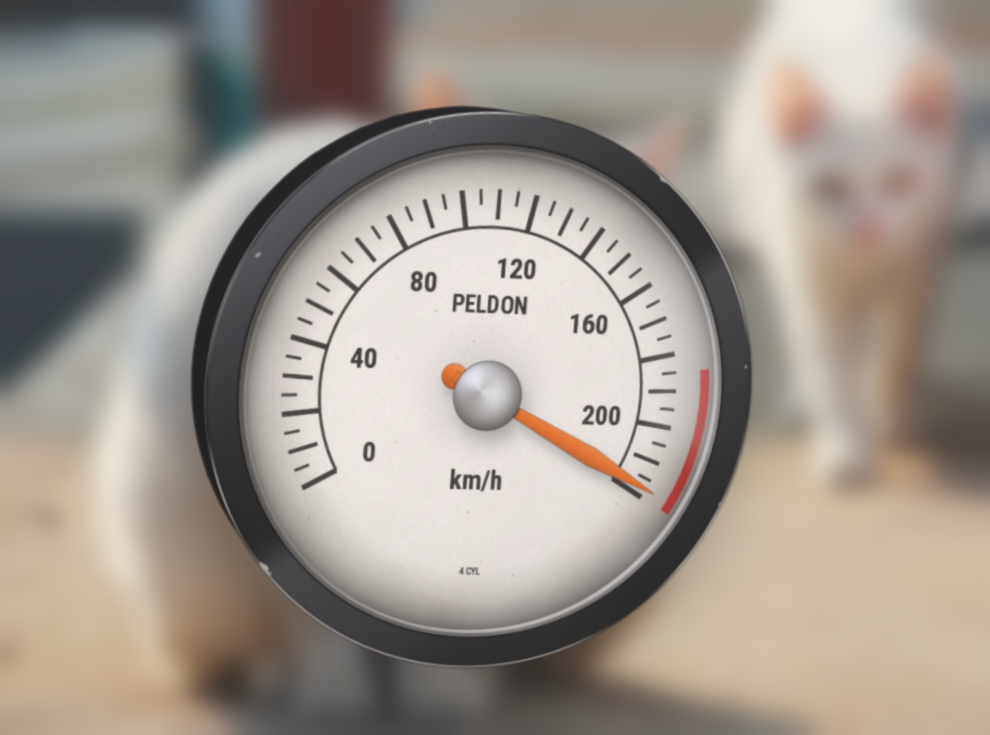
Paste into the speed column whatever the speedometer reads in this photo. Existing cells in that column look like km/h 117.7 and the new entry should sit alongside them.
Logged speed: km/h 217.5
